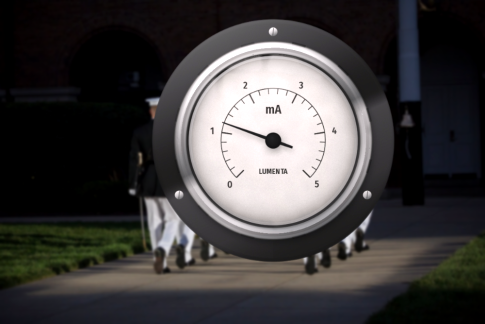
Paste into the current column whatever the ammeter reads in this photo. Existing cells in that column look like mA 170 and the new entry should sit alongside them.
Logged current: mA 1.2
